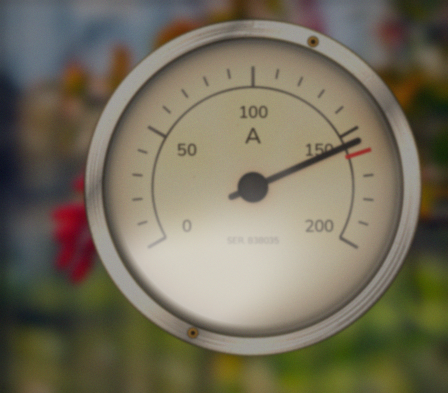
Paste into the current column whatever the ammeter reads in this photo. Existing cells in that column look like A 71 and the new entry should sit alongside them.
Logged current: A 155
